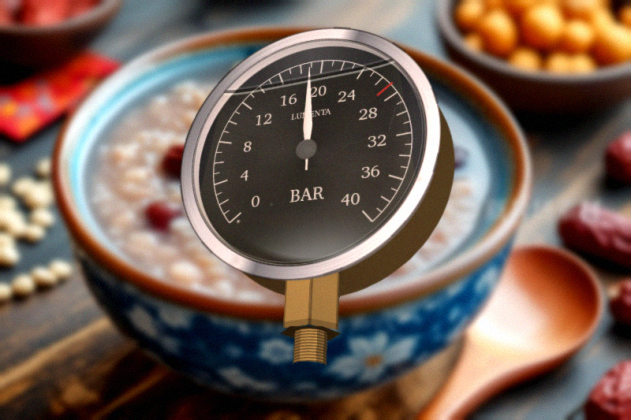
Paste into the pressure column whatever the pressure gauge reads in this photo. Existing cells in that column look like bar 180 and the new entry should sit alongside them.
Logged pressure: bar 19
